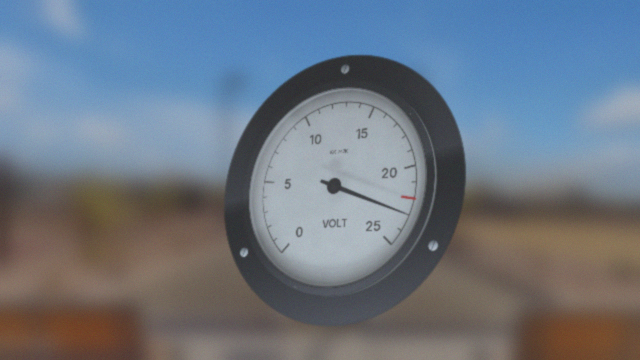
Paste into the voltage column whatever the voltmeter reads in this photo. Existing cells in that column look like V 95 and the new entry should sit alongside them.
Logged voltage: V 23
